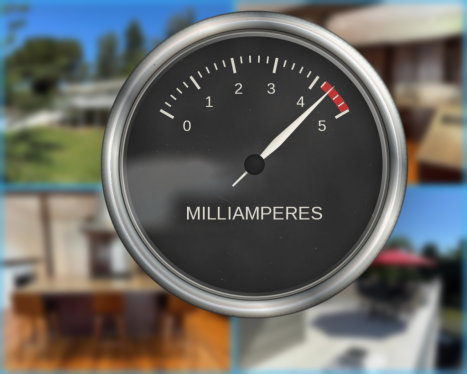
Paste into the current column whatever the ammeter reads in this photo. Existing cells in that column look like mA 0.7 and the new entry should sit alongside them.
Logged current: mA 4.4
